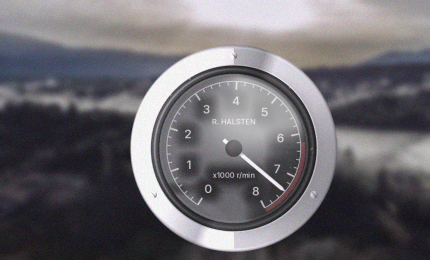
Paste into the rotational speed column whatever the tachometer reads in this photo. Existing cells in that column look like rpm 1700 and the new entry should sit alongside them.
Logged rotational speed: rpm 7400
